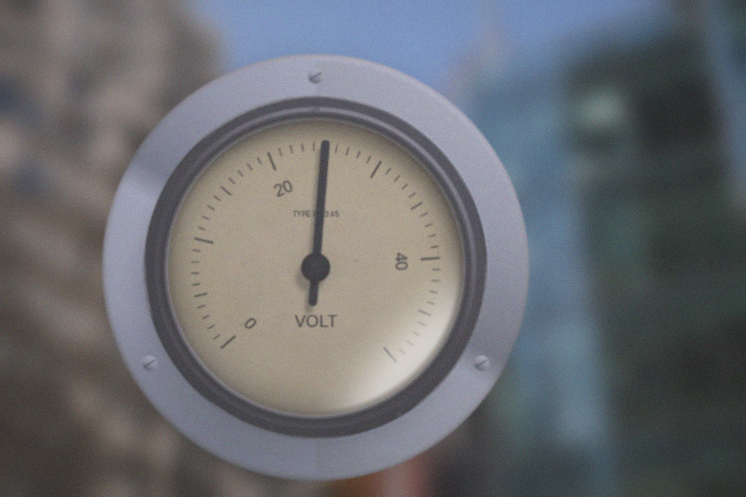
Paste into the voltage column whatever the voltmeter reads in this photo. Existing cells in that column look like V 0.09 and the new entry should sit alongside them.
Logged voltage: V 25
